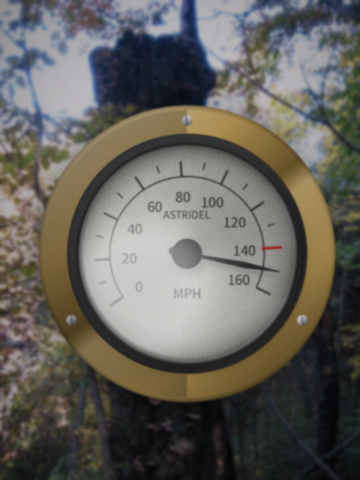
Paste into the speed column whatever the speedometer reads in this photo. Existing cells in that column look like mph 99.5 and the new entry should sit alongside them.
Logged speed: mph 150
